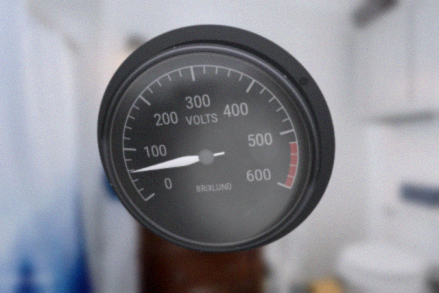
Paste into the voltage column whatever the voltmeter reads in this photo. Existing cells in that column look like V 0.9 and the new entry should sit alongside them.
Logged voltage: V 60
